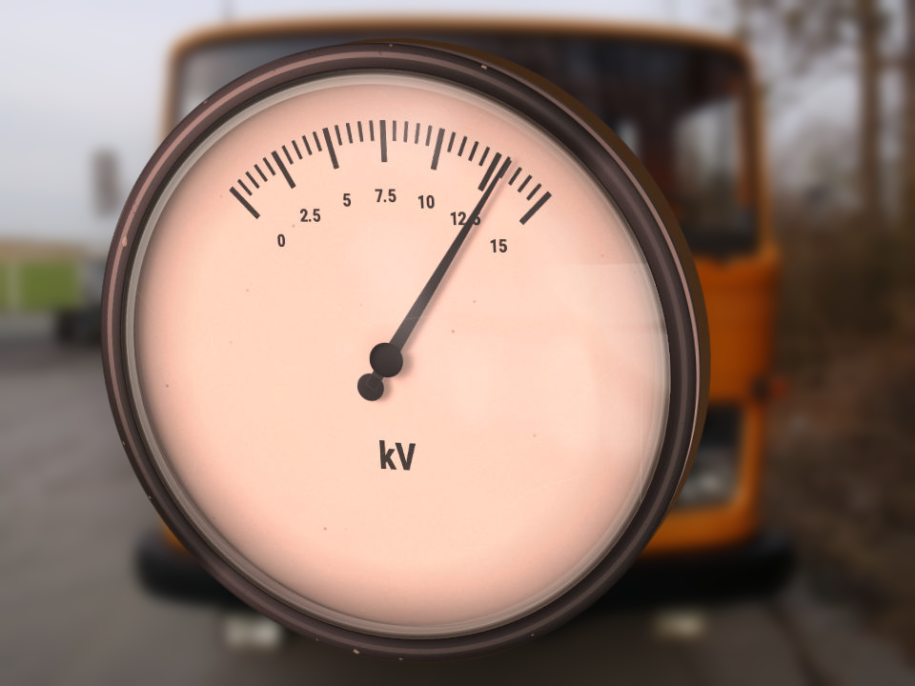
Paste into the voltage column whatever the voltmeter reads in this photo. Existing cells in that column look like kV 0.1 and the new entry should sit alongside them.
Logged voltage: kV 13
